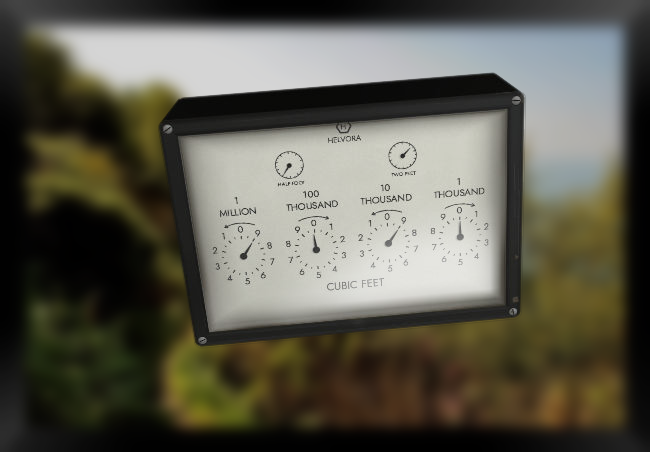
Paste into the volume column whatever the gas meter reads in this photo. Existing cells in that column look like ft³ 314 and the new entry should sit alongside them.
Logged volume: ft³ 899000
